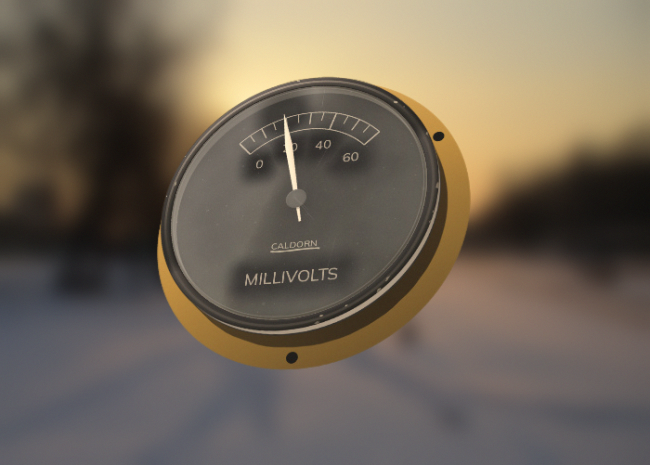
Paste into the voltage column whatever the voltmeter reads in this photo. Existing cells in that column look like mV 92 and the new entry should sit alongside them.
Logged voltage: mV 20
